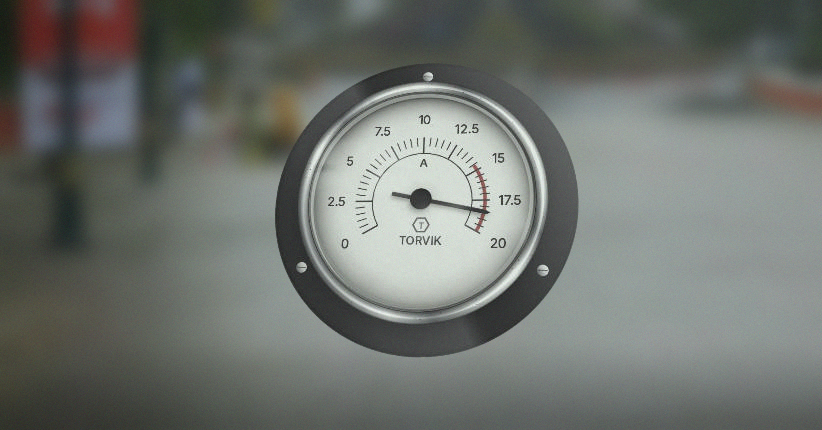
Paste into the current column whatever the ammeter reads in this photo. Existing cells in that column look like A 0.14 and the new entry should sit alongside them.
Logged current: A 18.5
